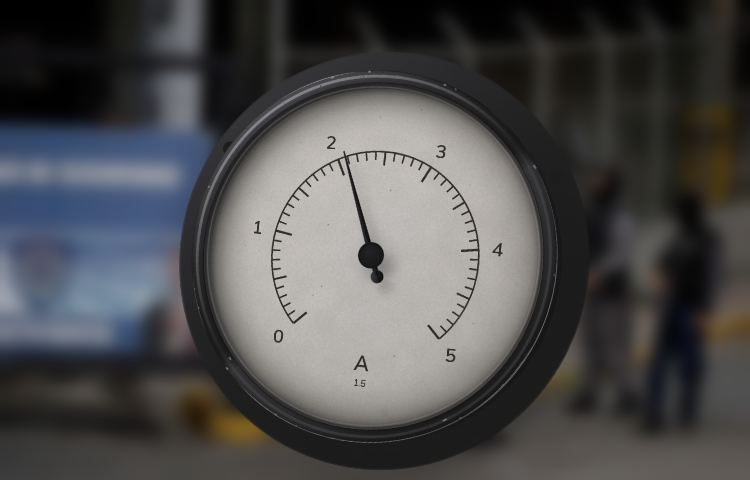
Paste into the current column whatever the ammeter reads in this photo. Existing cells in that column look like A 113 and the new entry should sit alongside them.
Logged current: A 2.1
